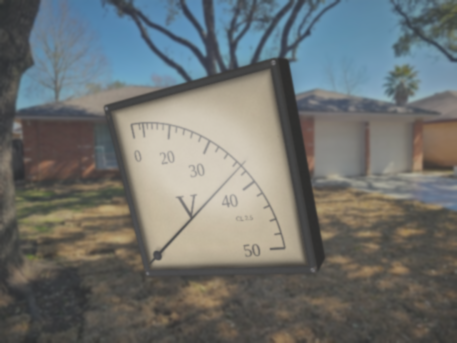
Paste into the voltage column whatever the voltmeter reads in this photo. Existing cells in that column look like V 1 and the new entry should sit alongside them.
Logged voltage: V 37
